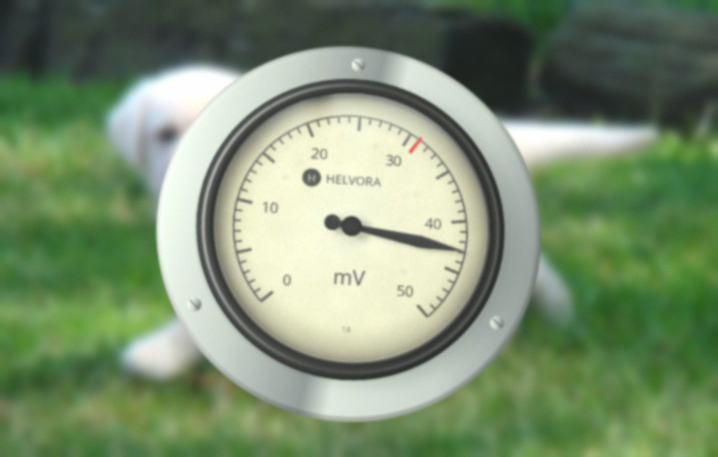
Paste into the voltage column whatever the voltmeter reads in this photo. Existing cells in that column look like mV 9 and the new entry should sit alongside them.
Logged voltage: mV 43
